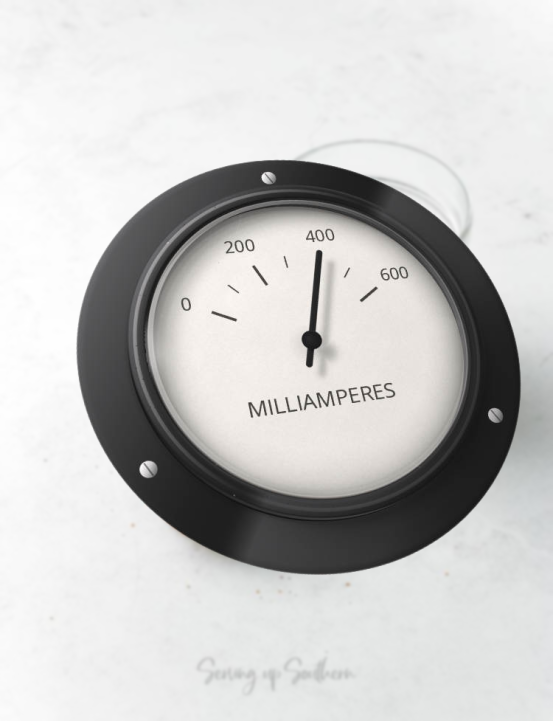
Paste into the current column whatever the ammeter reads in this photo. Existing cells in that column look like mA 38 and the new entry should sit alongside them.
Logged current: mA 400
